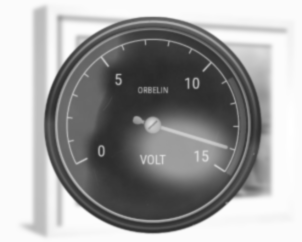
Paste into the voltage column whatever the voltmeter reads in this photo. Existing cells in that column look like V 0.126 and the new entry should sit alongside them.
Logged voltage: V 14
